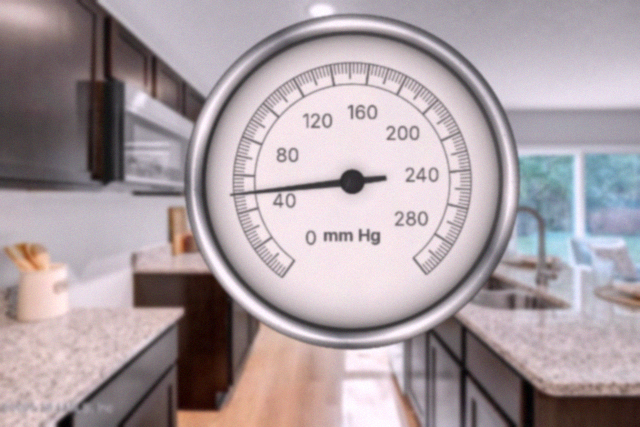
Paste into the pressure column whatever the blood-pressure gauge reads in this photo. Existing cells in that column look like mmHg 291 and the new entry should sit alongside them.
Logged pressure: mmHg 50
